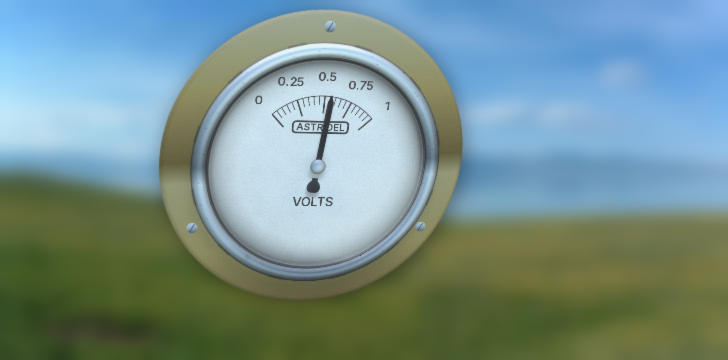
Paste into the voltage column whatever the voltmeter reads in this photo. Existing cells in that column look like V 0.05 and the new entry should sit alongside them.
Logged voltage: V 0.55
